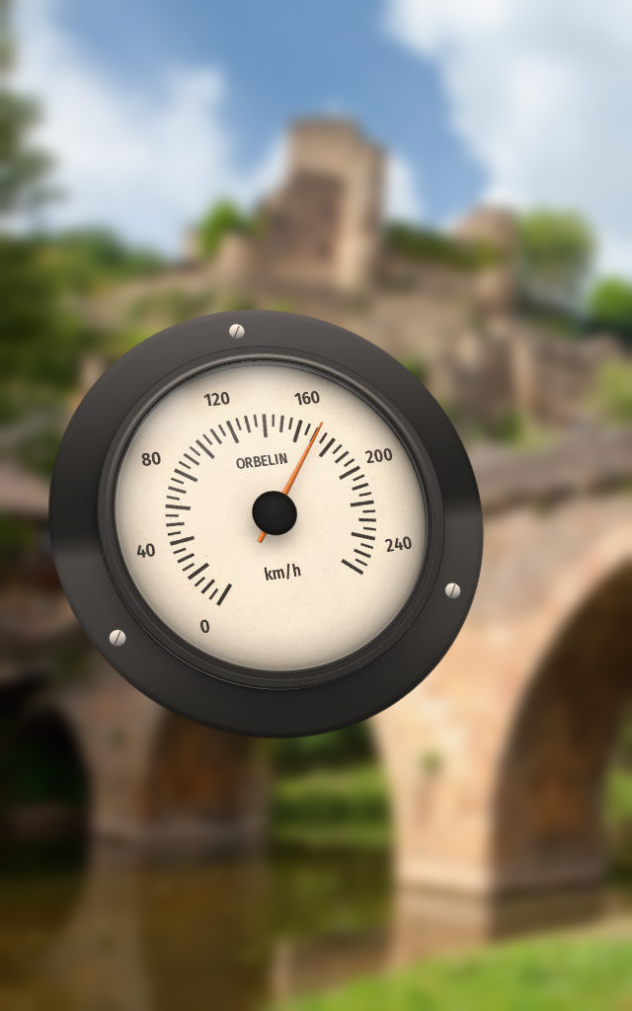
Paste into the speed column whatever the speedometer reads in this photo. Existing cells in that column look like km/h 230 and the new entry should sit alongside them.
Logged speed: km/h 170
